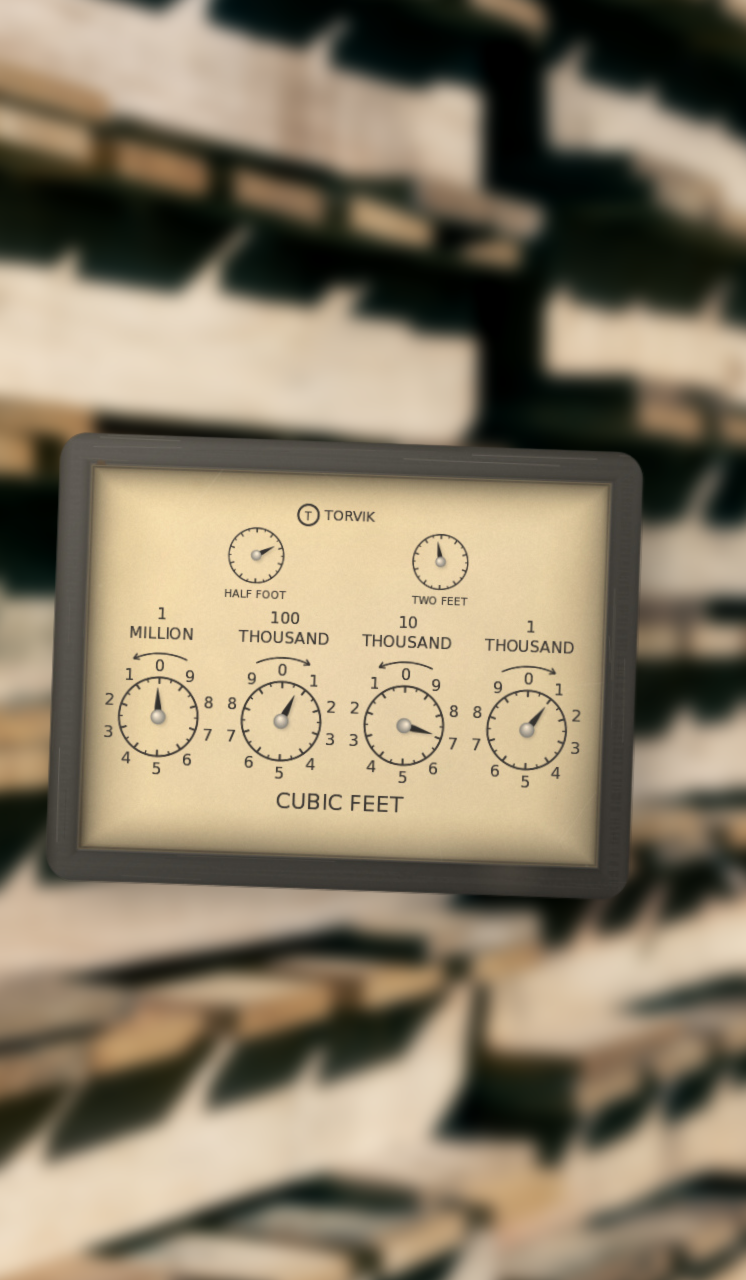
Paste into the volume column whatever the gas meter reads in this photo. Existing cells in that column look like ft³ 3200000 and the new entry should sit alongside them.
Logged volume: ft³ 7100
